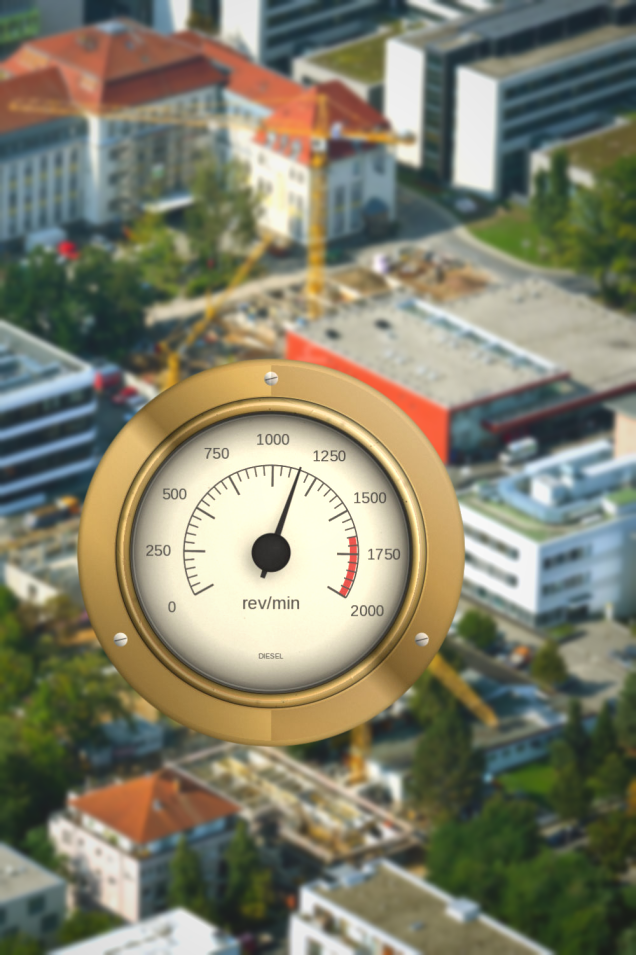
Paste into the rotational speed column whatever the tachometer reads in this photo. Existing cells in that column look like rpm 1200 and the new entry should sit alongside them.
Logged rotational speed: rpm 1150
